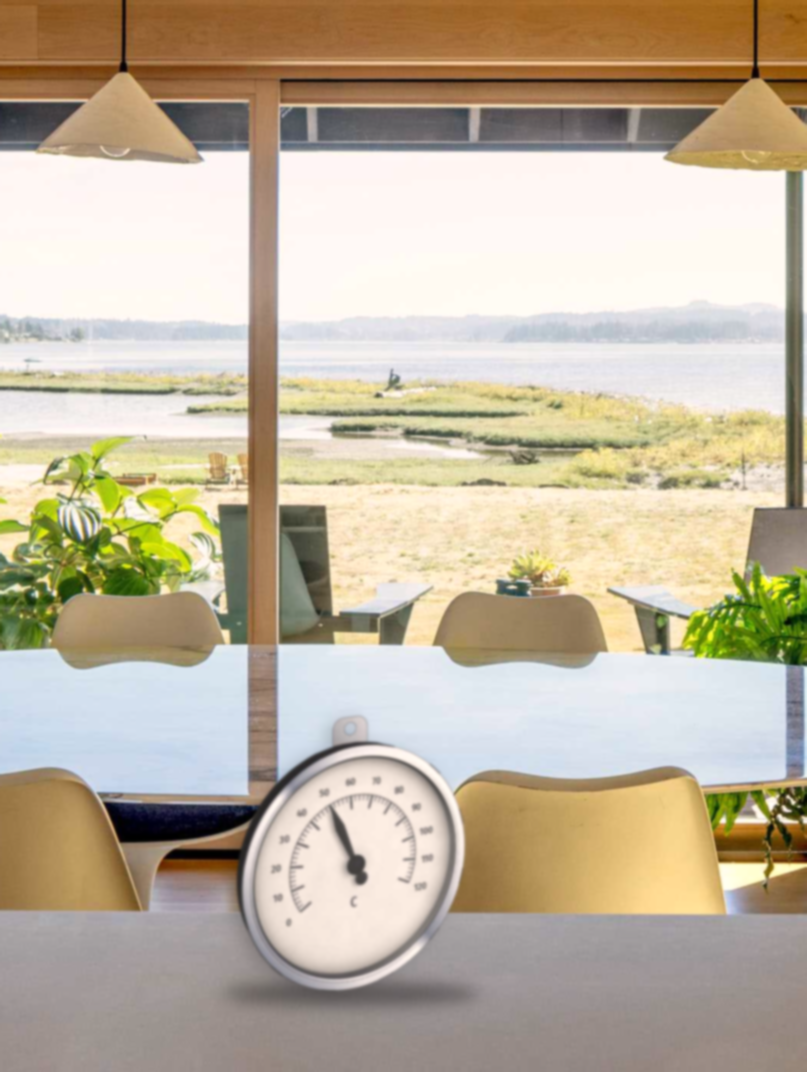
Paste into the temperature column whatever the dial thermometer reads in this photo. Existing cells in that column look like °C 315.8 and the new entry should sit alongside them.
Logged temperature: °C 50
